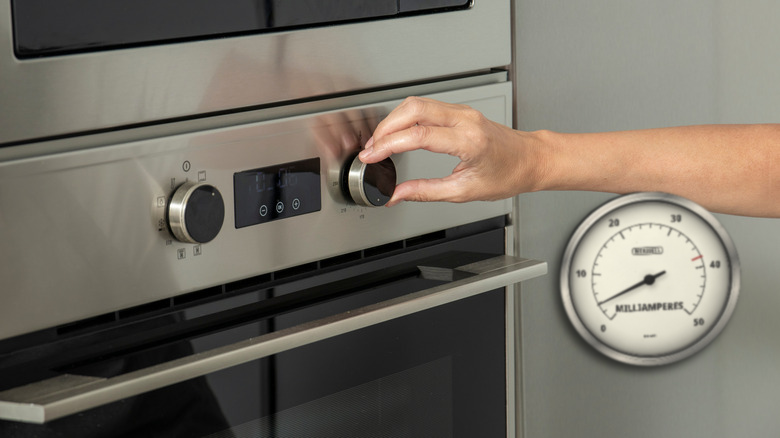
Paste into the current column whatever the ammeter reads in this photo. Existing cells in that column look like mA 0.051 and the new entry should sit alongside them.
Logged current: mA 4
